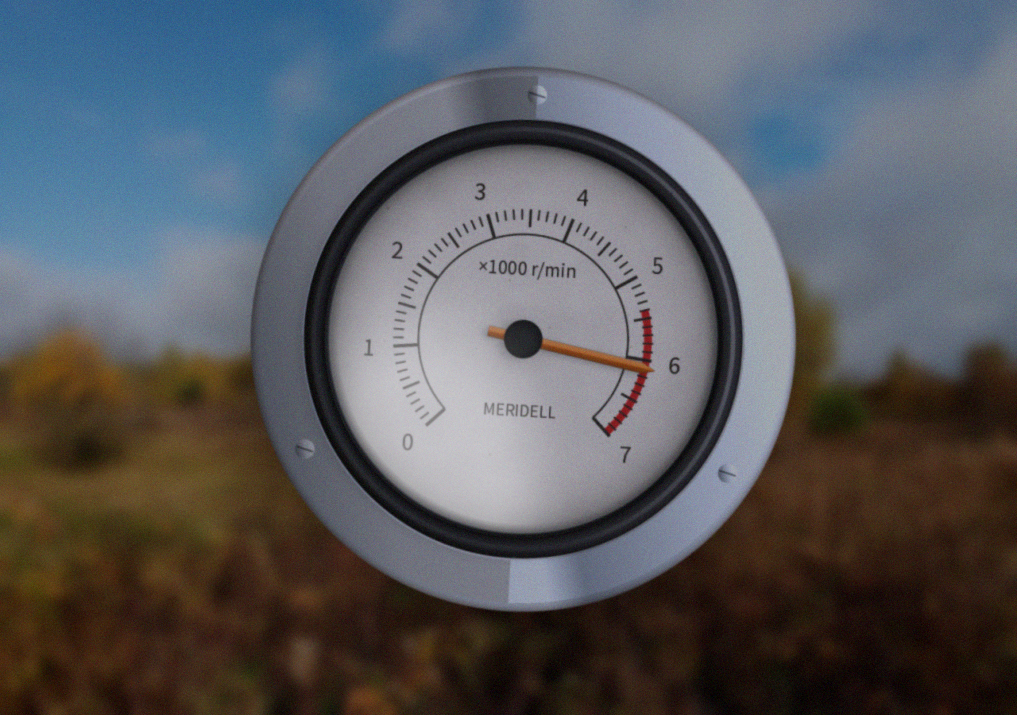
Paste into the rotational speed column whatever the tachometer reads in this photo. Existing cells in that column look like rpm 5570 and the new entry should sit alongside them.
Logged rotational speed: rpm 6100
